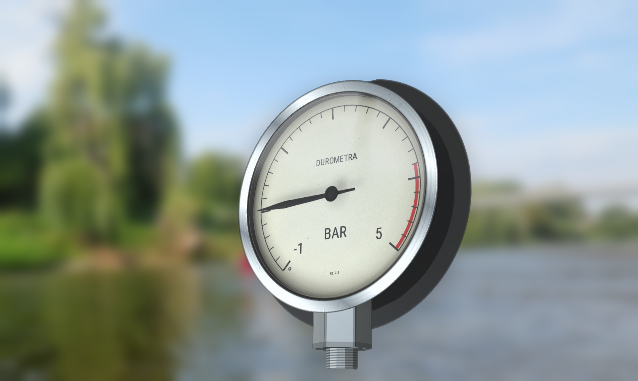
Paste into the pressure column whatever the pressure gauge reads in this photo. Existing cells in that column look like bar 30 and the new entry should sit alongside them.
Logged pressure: bar 0
